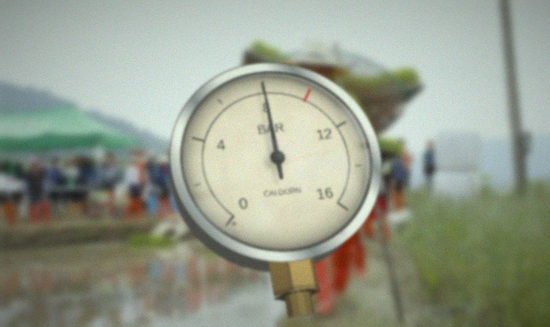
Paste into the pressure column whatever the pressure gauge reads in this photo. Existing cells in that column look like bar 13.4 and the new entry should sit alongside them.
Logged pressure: bar 8
